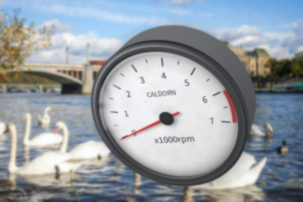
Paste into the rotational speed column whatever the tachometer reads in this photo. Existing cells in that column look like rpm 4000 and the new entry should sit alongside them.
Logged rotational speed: rpm 0
